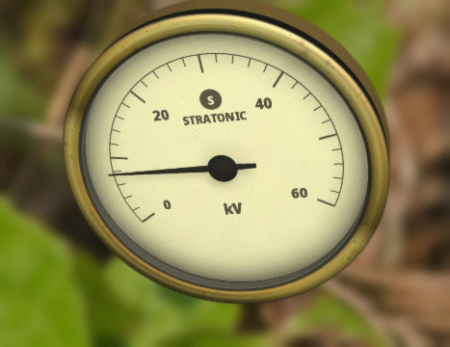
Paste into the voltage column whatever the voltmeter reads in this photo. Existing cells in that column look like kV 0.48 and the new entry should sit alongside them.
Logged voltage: kV 8
